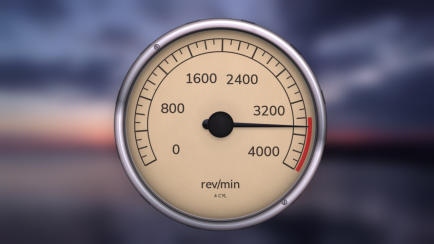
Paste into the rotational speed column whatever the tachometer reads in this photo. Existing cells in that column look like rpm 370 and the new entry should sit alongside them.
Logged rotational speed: rpm 3500
